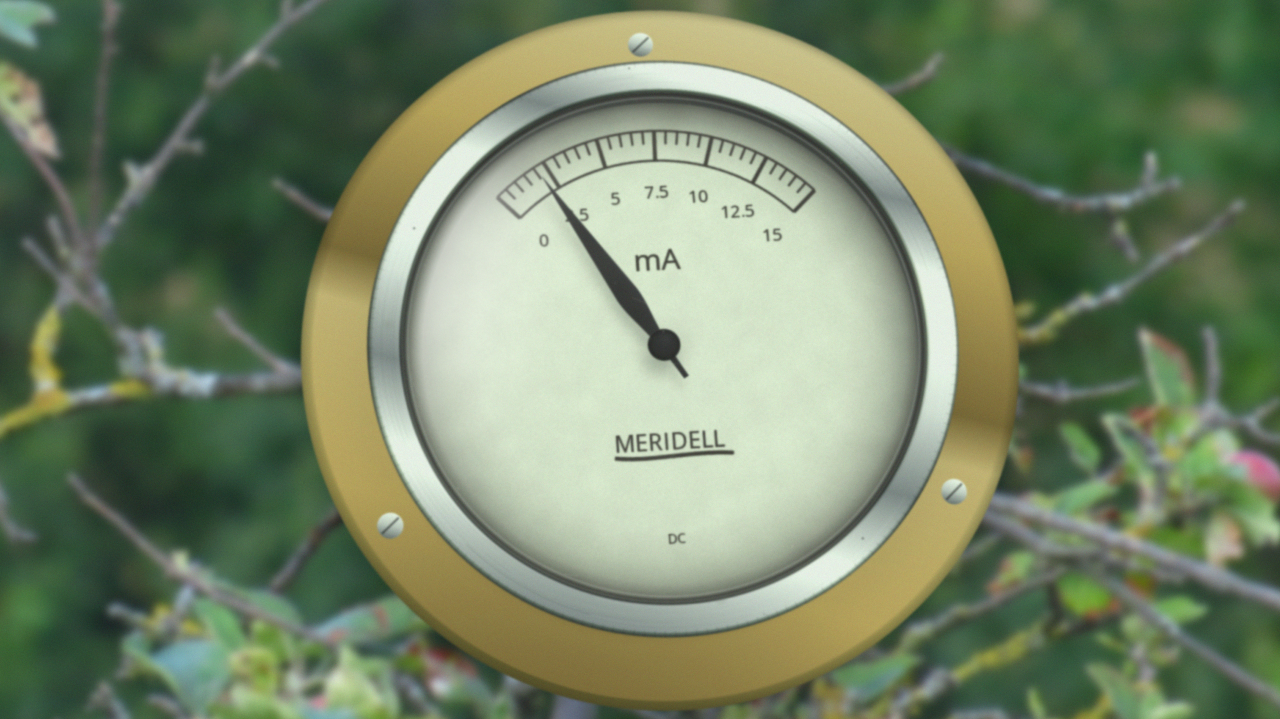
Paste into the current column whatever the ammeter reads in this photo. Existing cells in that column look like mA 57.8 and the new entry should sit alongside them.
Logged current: mA 2
